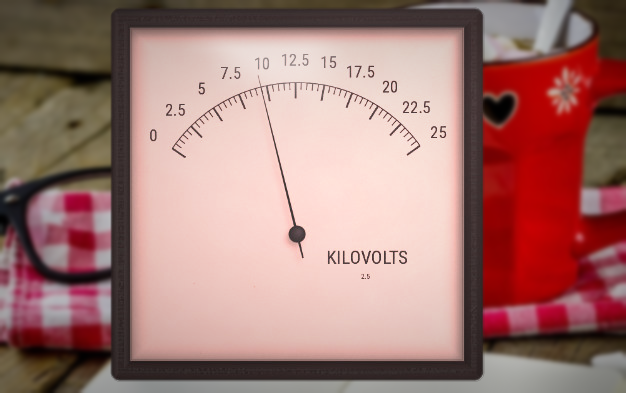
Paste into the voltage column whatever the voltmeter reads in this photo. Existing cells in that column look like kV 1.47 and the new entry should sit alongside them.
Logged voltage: kV 9.5
